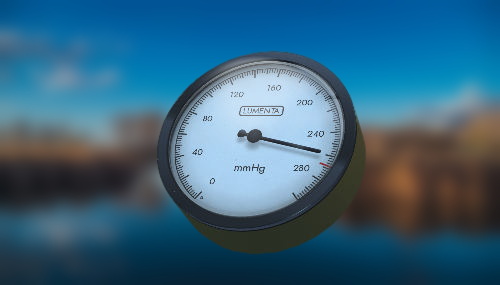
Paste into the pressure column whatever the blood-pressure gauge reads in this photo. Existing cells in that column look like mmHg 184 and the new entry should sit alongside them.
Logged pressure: mmHg 260
